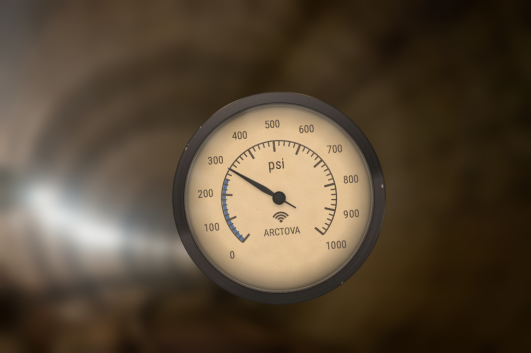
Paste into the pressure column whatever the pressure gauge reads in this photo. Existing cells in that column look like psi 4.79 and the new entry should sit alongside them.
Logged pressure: psi 300
